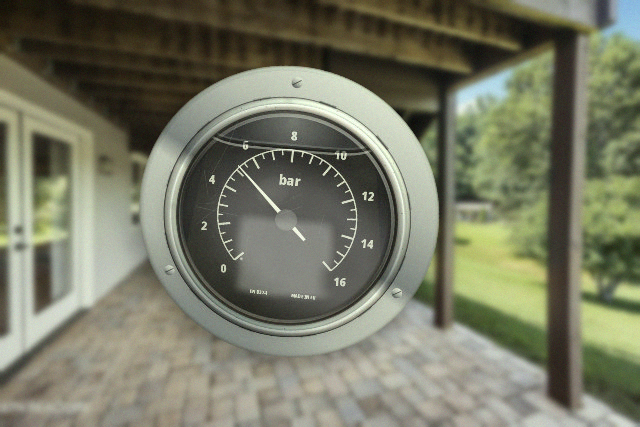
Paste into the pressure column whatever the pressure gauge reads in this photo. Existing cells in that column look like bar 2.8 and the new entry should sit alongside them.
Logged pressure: bar 5.25
